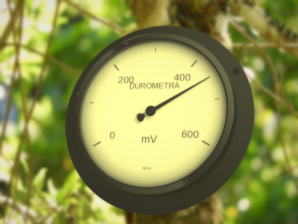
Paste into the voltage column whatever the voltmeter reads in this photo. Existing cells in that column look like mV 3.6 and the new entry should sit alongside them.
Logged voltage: mV 450
